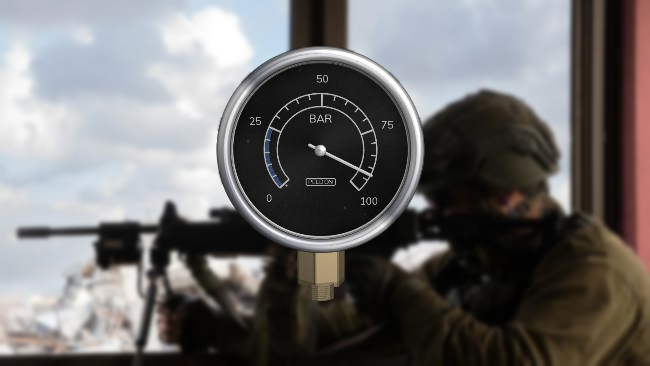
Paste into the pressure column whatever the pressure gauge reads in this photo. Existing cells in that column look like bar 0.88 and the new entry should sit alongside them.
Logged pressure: bar 92.5
